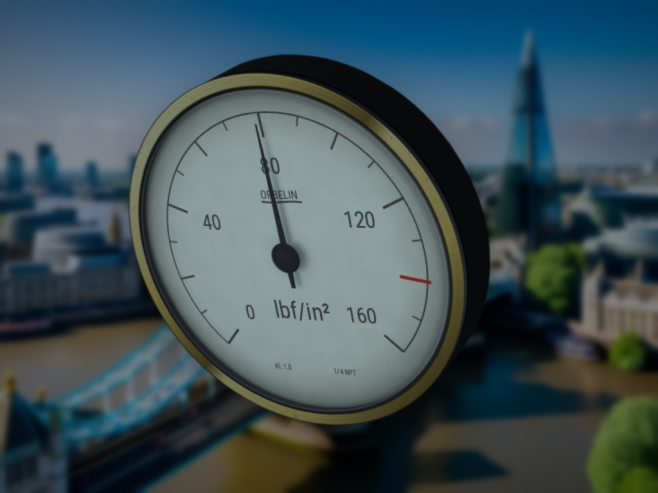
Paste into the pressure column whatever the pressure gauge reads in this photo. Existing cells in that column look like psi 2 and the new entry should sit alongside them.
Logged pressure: psi 80
